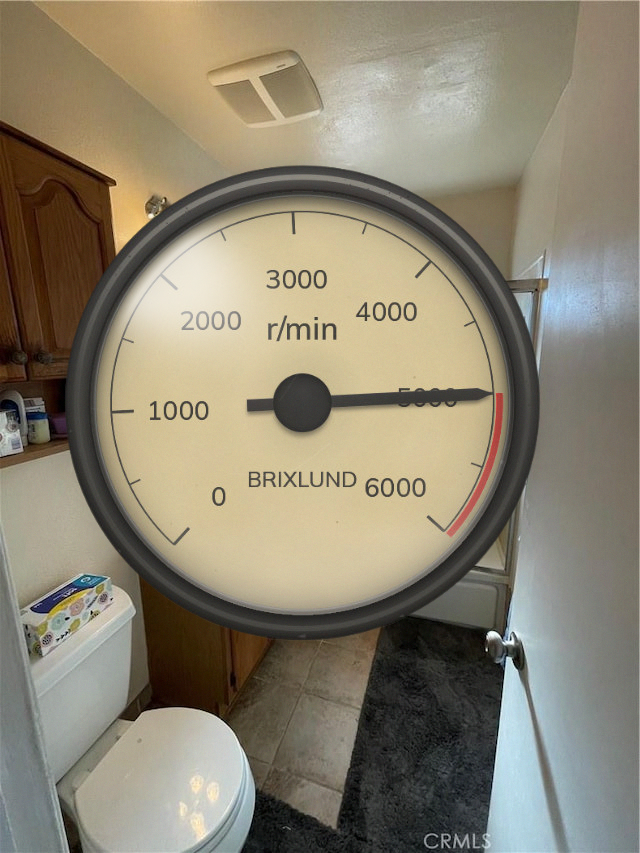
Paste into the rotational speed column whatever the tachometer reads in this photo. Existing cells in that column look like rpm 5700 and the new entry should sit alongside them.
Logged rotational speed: rpm 5000
